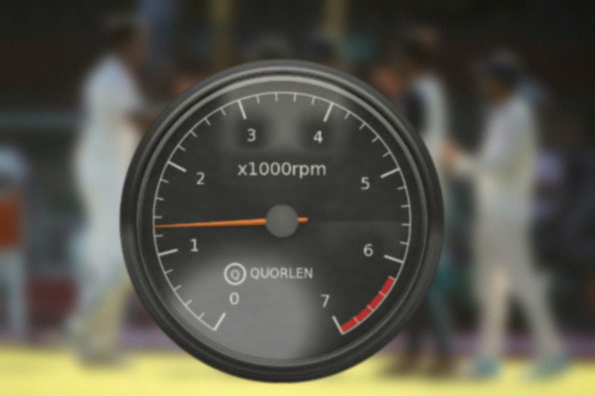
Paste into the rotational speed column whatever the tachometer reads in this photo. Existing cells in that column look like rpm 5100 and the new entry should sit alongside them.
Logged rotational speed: rpm 1300
